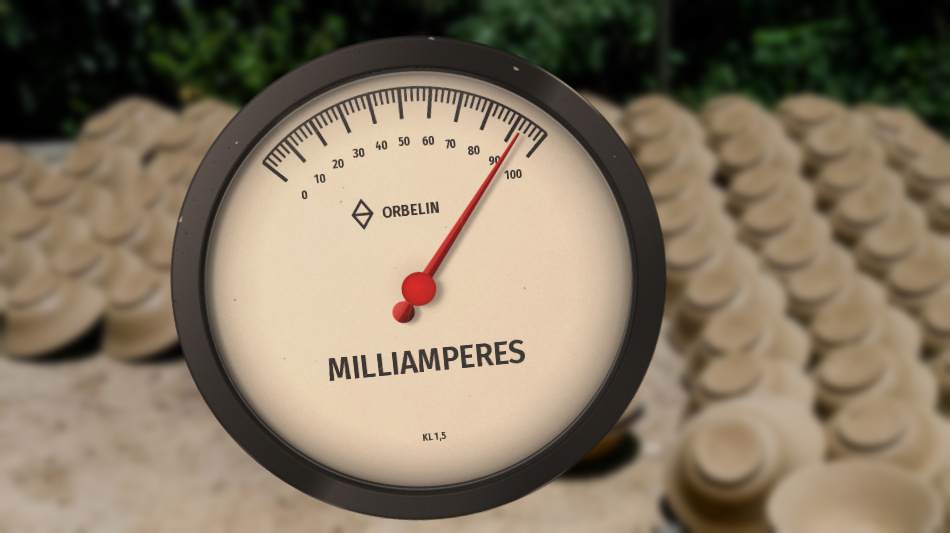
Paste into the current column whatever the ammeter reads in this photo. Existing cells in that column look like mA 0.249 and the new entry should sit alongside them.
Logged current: mA 92
